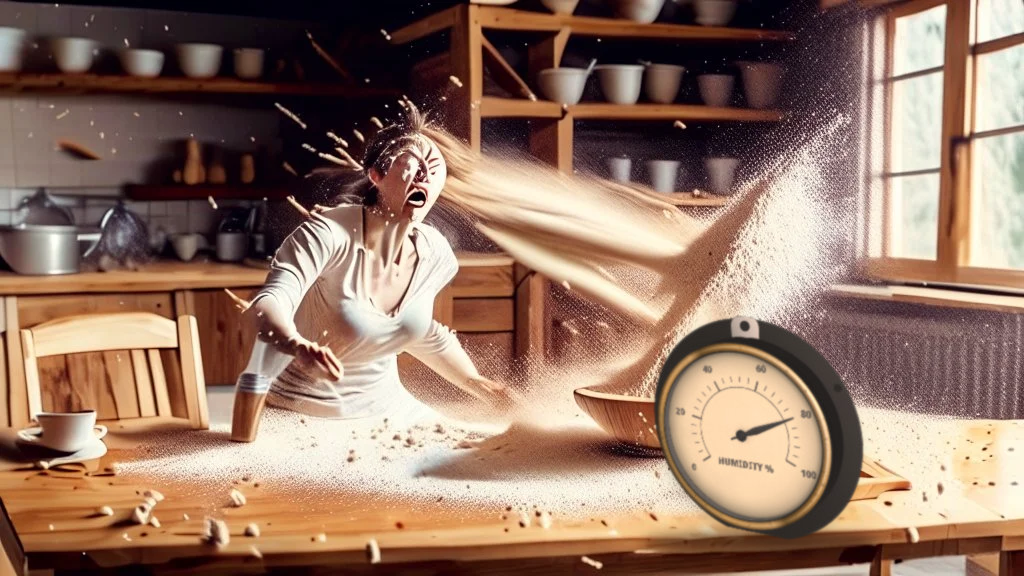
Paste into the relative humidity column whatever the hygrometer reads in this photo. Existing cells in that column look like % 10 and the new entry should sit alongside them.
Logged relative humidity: % 80
